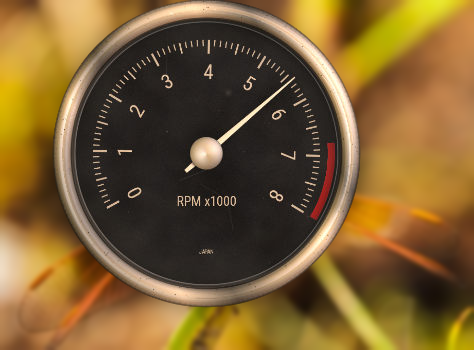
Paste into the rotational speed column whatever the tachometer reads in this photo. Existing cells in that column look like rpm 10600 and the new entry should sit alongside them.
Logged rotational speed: rpm 5600
